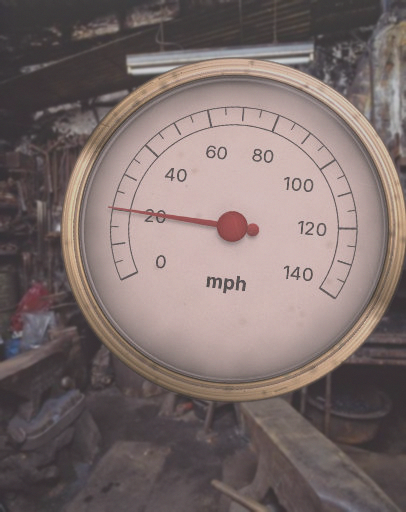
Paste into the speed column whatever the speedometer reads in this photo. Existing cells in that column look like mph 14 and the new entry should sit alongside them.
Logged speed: mph 20
